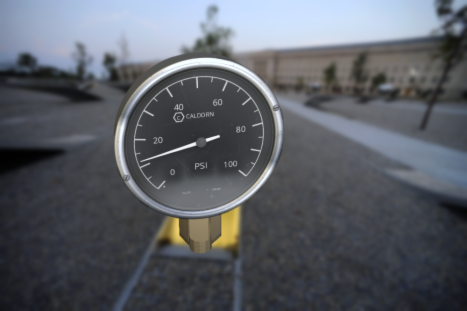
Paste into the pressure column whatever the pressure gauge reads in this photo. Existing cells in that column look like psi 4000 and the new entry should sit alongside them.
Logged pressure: psi 12.5
